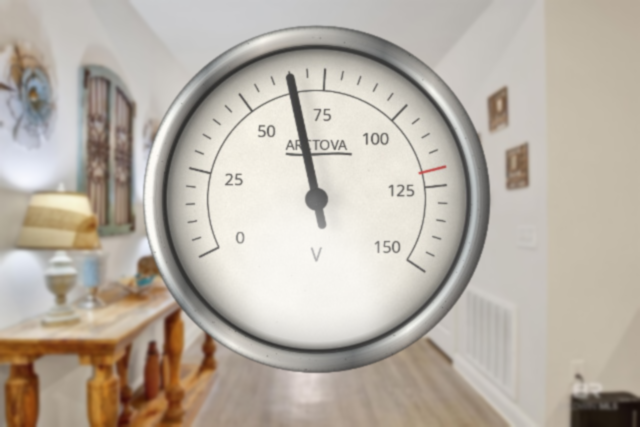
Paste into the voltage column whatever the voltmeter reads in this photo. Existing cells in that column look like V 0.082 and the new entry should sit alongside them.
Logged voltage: V 65
